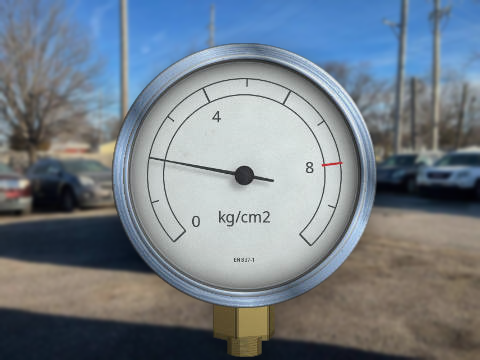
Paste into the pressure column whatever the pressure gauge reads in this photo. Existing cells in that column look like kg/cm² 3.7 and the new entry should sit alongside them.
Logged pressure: kg/cm² 2
